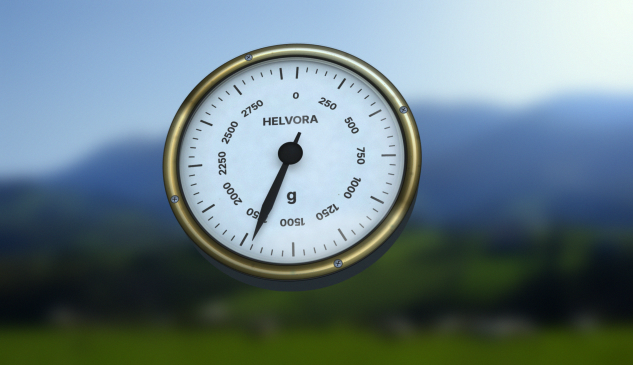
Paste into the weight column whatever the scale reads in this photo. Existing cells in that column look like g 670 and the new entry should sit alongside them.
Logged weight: g 1700
